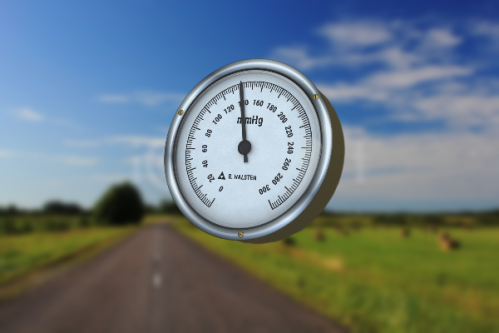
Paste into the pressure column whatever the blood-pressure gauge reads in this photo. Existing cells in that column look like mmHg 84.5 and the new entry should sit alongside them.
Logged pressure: mmHg 140
